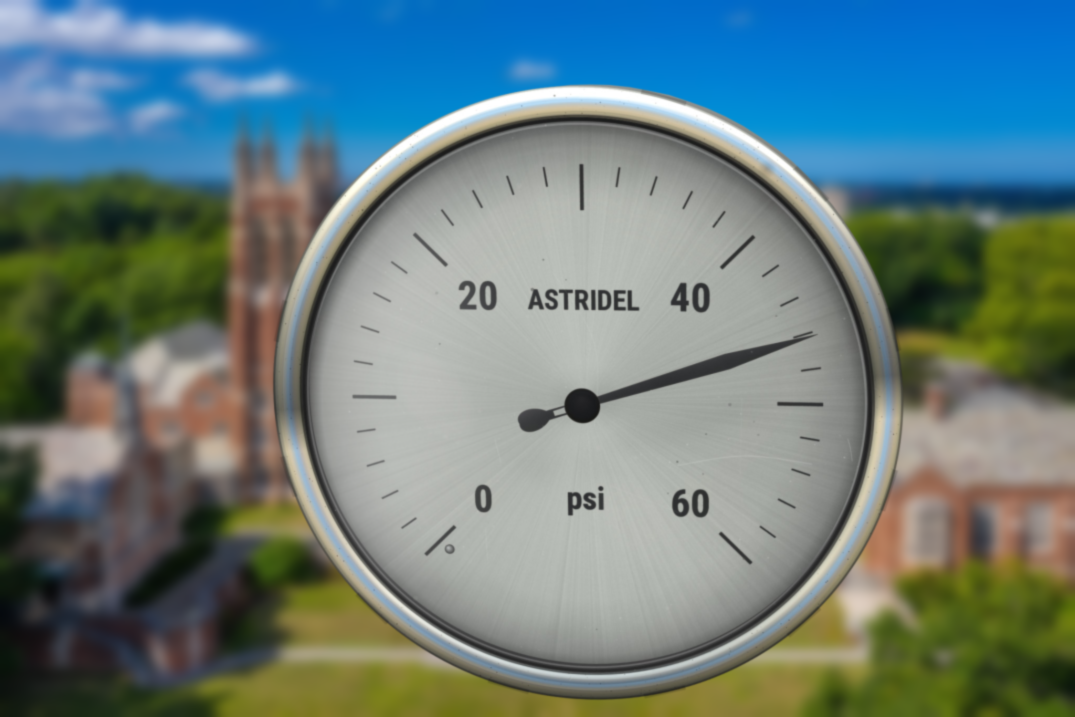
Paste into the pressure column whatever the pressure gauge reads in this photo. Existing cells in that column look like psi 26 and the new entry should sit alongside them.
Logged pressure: psi 46
